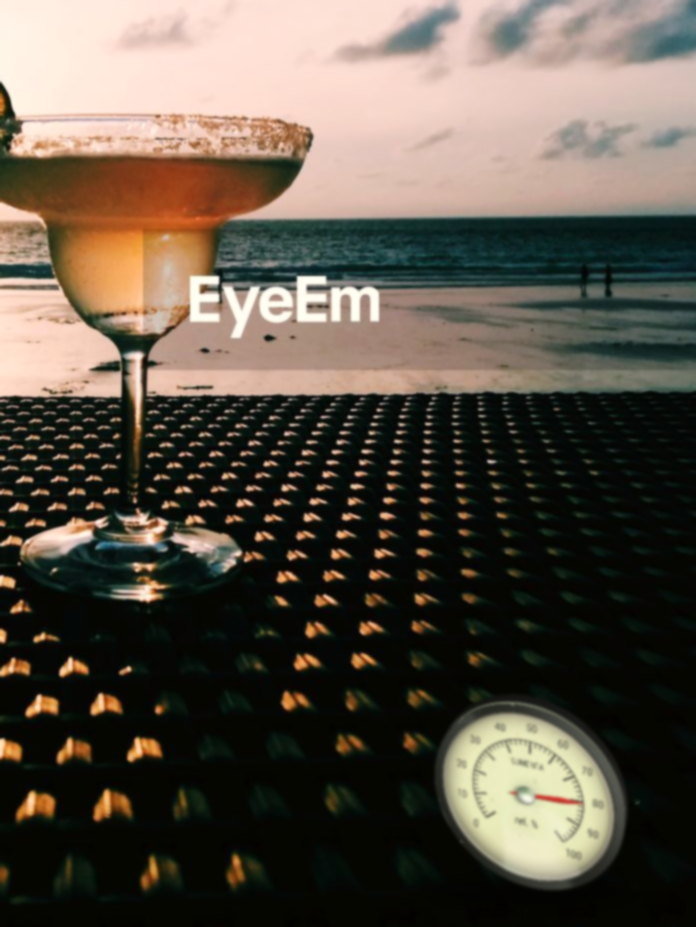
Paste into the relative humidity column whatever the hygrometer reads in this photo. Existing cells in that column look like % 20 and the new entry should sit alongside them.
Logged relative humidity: % 80
